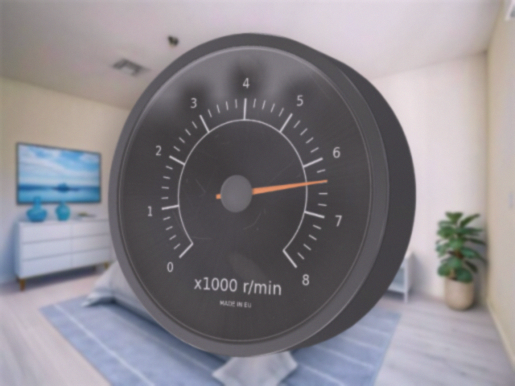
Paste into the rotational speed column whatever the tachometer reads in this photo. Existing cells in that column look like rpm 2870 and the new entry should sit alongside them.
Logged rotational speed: rpm 6400
